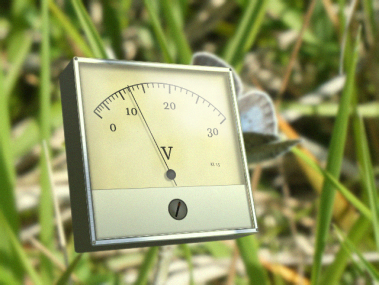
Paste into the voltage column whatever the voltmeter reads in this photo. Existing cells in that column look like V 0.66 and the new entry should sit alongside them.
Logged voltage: V 12
